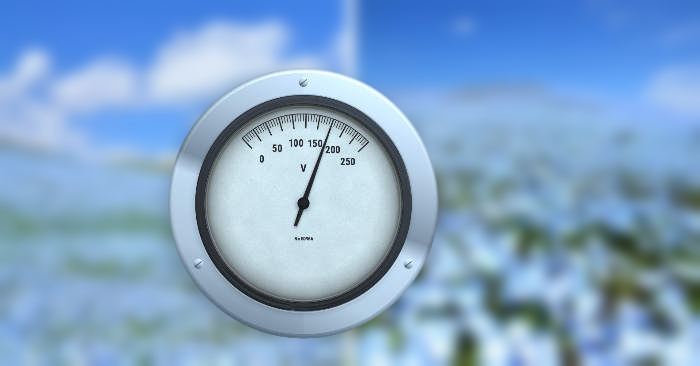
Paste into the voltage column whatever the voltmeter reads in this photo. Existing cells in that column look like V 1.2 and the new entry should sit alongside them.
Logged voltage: V 175
